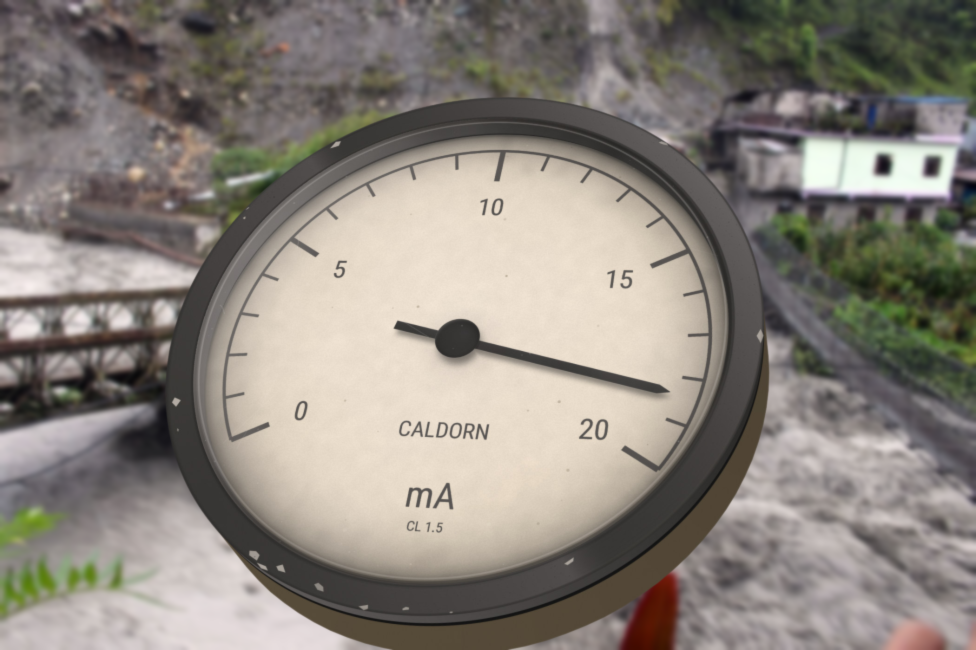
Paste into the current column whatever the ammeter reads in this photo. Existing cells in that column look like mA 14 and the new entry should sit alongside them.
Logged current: mA 18.5
